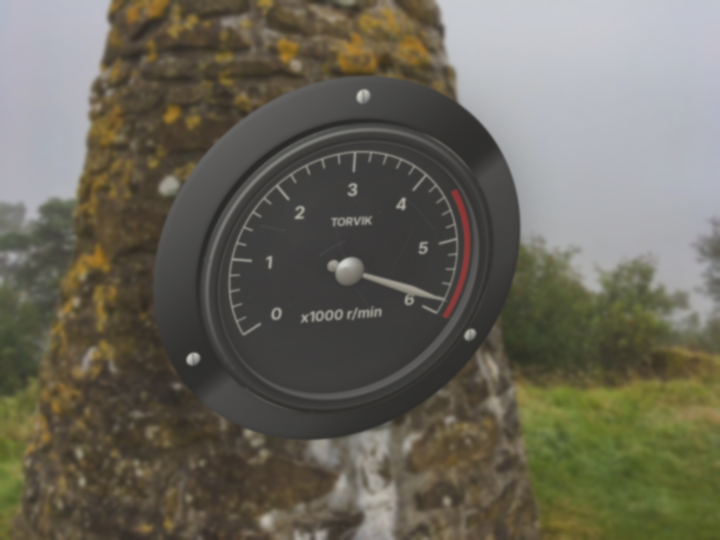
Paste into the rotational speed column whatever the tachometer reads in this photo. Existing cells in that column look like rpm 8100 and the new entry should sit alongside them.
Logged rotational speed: rpm 5800
